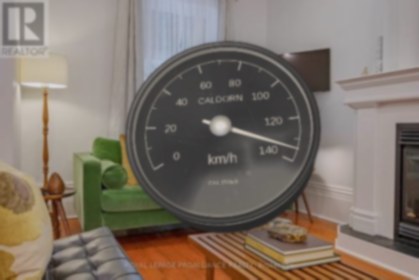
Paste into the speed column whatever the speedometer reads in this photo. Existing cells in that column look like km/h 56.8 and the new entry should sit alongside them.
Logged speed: km/h 135
